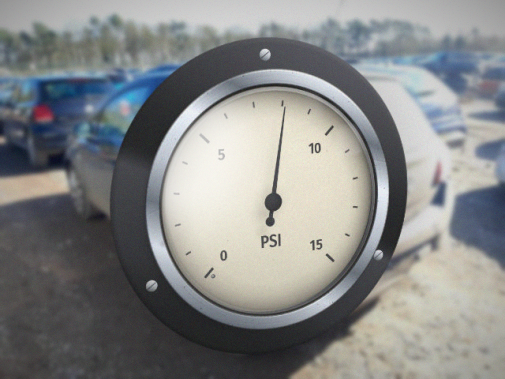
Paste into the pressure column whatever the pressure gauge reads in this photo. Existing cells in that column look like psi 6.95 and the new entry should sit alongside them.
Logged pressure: psi 8
